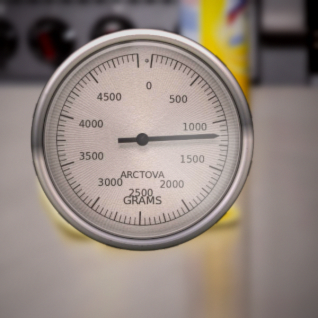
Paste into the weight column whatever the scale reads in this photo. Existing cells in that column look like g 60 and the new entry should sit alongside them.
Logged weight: g 1150
